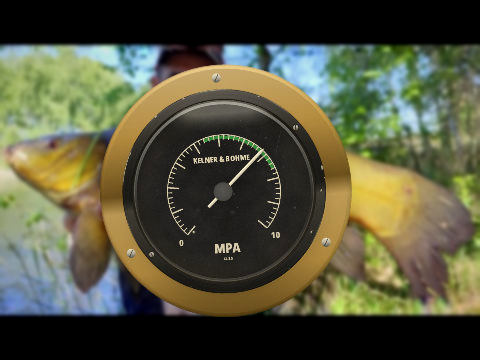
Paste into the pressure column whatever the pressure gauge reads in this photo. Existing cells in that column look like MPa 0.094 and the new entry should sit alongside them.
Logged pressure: MPa 6.8
